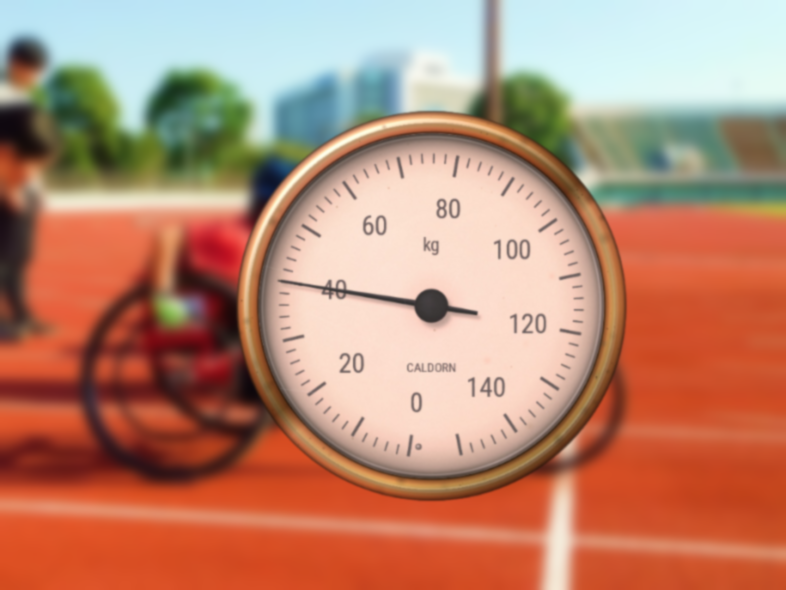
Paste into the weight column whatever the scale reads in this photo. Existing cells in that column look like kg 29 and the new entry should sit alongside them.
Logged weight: kg 40
